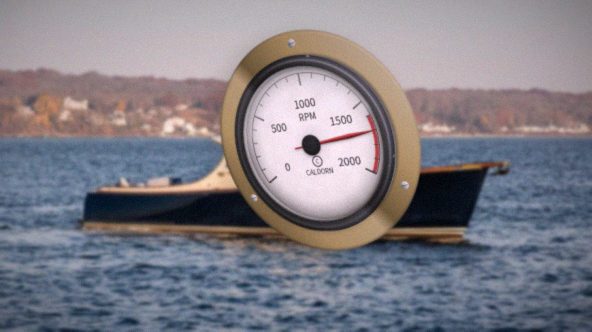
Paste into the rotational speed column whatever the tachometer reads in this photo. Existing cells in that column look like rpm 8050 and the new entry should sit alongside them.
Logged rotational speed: rpm 1700
